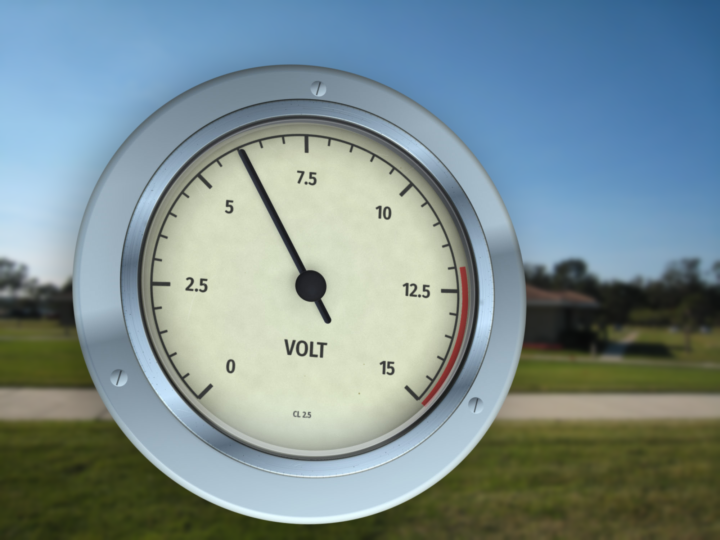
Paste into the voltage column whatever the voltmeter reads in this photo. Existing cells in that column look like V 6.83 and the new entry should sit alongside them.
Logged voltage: V 6
